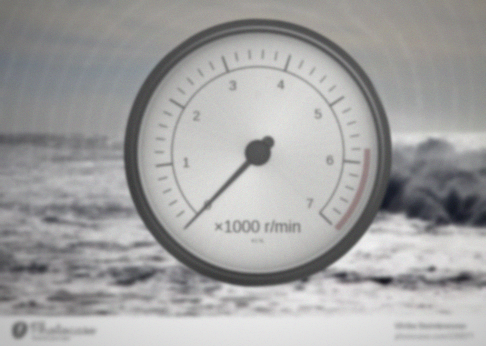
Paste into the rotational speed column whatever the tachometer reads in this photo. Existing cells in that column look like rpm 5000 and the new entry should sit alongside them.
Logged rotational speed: rpm 0
